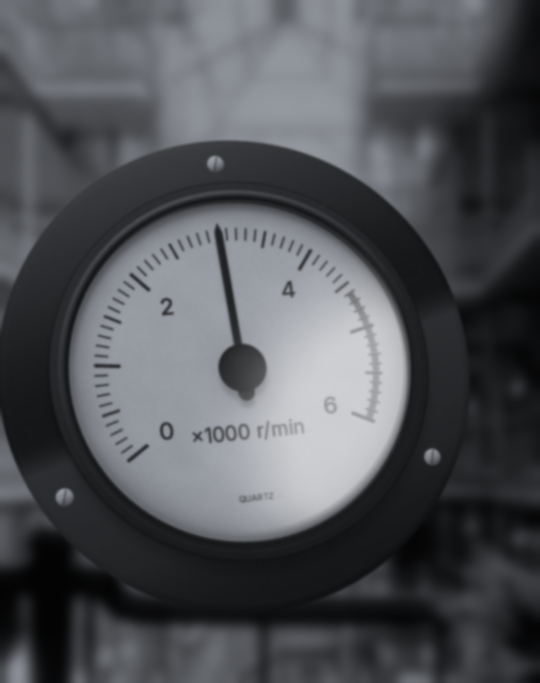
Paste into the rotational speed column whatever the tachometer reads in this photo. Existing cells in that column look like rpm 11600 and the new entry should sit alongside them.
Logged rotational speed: rpm 3000
